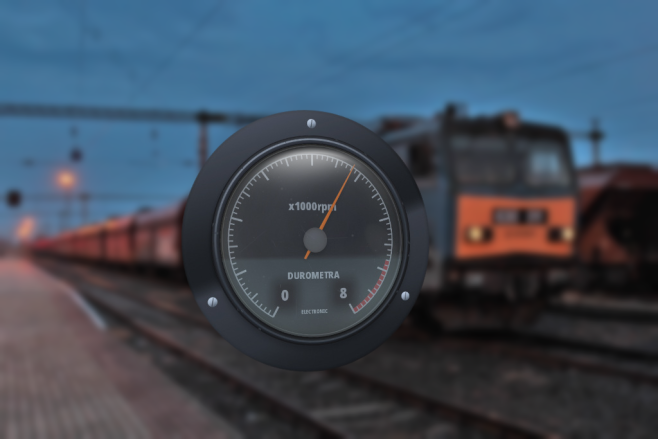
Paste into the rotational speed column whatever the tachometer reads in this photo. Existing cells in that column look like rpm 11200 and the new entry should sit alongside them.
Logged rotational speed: rpm 4800
